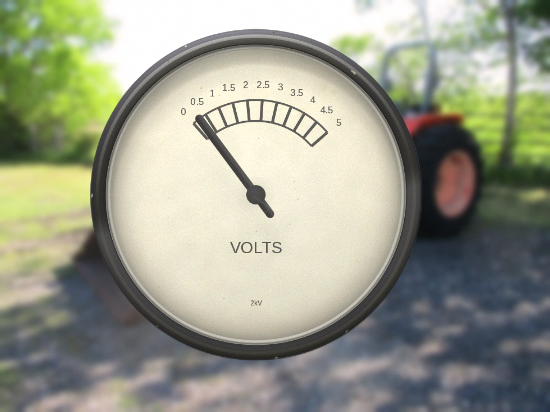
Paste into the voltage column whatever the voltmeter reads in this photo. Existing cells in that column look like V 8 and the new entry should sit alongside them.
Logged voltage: V 0.25
